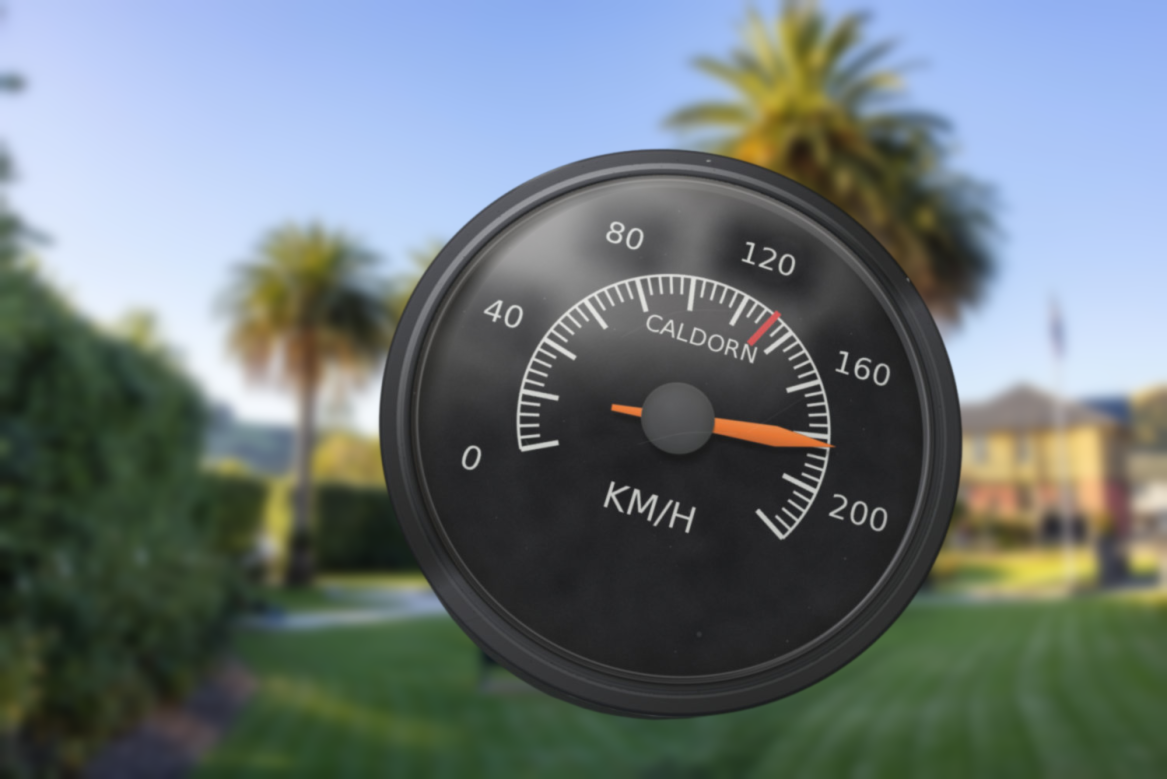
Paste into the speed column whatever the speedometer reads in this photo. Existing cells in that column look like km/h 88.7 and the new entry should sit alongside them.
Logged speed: km/h 184
